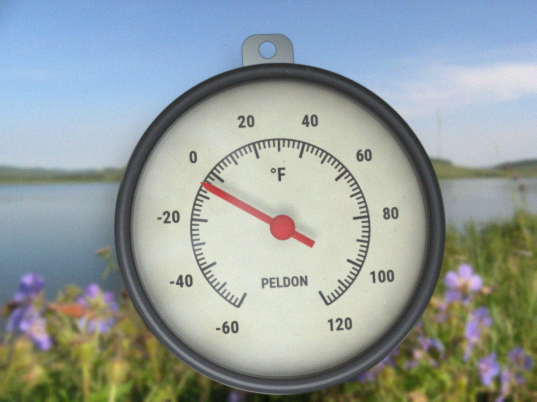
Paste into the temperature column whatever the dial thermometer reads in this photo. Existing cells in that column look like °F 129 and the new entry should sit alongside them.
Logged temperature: °F -6
